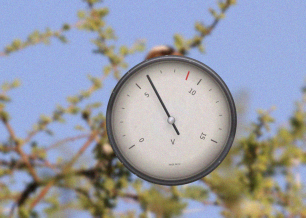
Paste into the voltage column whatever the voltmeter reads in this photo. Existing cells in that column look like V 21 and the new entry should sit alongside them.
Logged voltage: V 6
